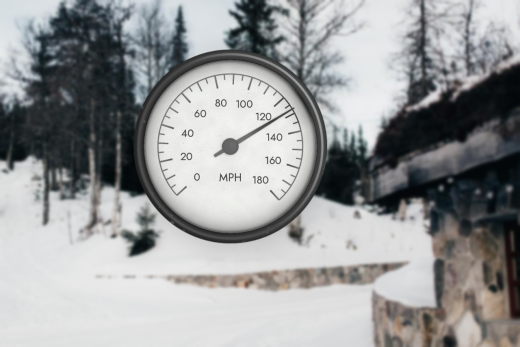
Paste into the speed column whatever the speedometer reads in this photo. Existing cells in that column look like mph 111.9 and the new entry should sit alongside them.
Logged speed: mph 127.5
